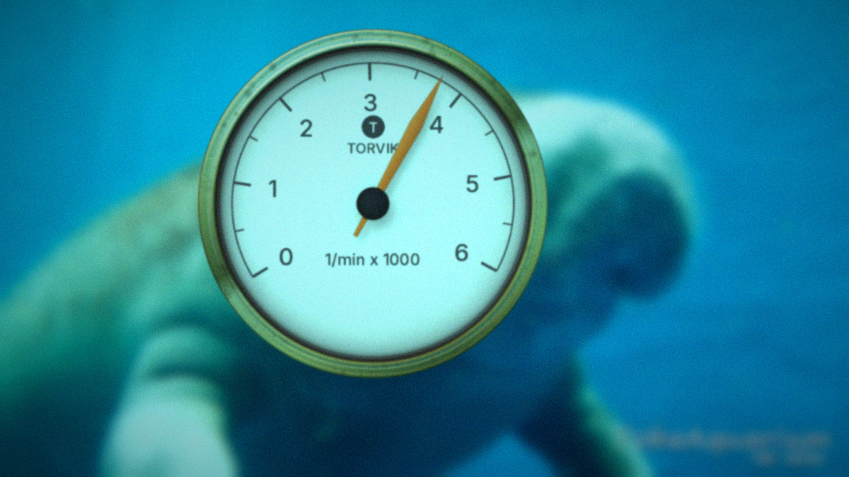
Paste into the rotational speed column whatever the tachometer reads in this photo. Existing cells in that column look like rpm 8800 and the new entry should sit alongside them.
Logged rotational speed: rpm 3750
